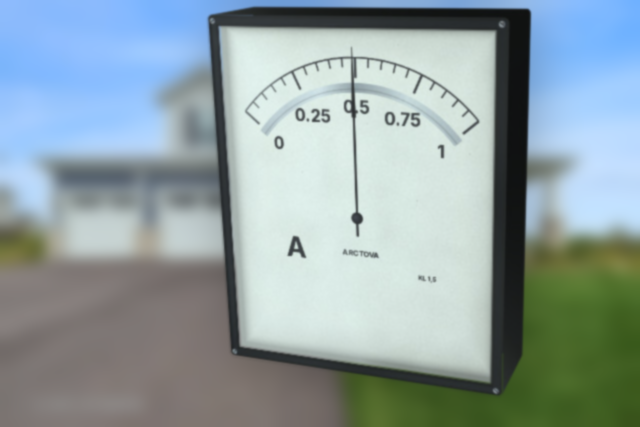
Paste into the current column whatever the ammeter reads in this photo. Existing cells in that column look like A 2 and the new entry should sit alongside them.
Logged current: A 0.5
